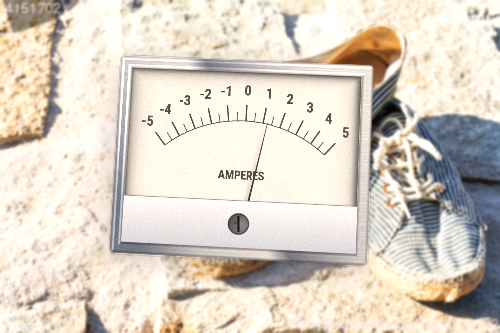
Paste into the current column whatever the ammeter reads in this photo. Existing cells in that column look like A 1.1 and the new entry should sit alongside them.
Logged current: A 1.25
